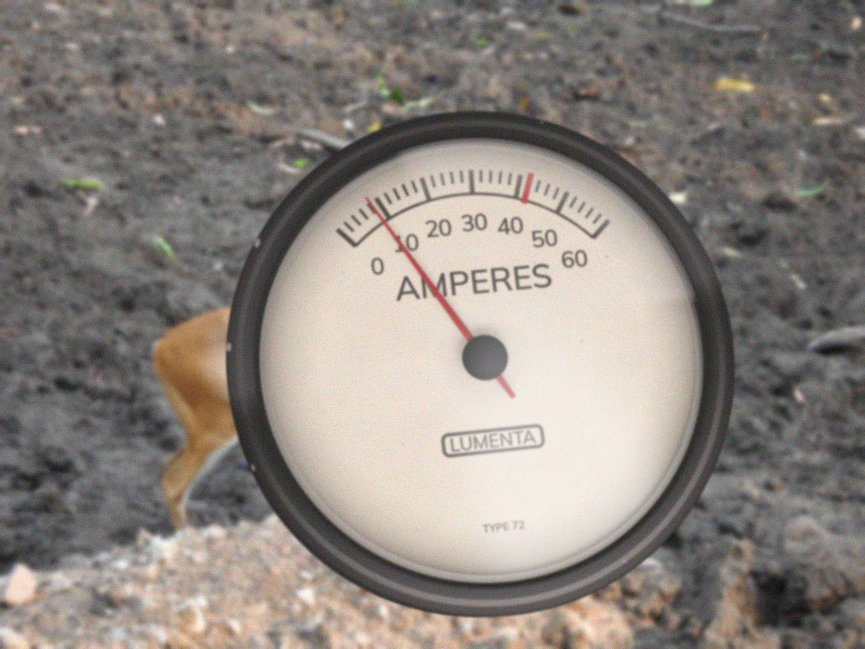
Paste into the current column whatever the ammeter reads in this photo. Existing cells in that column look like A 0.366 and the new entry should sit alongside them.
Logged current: A 8
